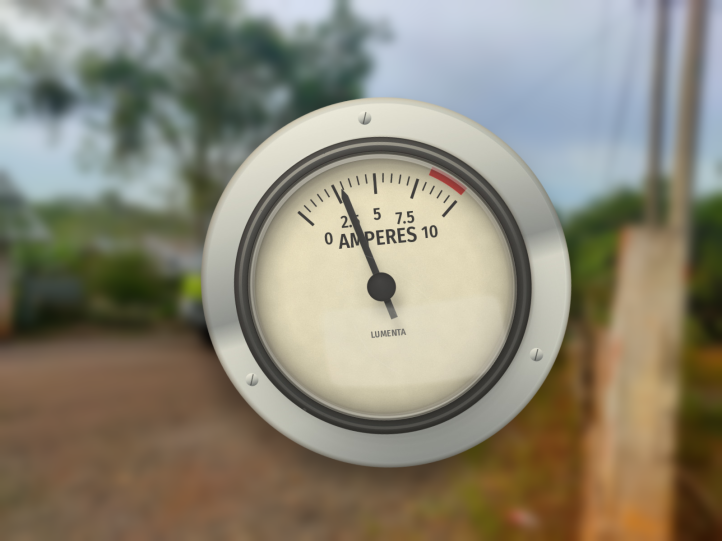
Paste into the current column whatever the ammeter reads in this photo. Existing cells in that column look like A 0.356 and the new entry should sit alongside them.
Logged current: A 3
